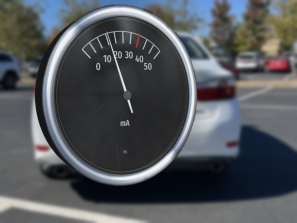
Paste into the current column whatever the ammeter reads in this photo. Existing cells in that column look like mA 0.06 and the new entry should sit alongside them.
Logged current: mA 15
